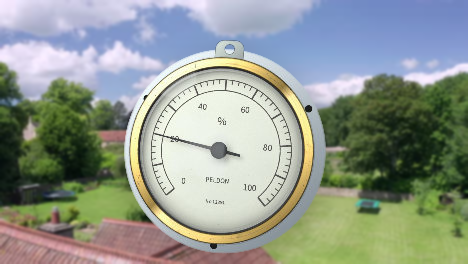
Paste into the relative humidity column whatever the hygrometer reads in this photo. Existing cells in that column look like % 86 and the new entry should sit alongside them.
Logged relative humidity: % 20
